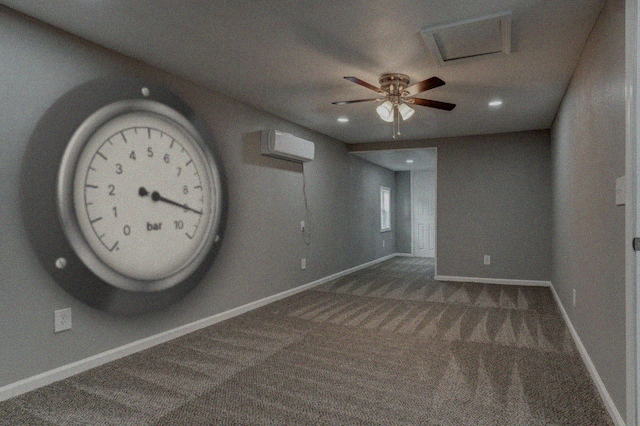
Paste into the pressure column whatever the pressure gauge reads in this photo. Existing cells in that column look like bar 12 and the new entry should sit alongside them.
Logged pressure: bar 9
